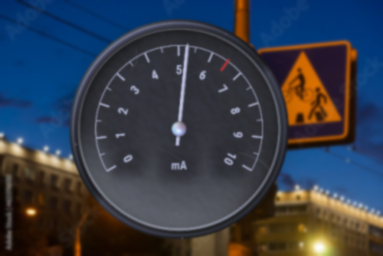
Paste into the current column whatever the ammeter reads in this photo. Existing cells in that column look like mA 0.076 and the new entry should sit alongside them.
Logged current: mA 5.25
